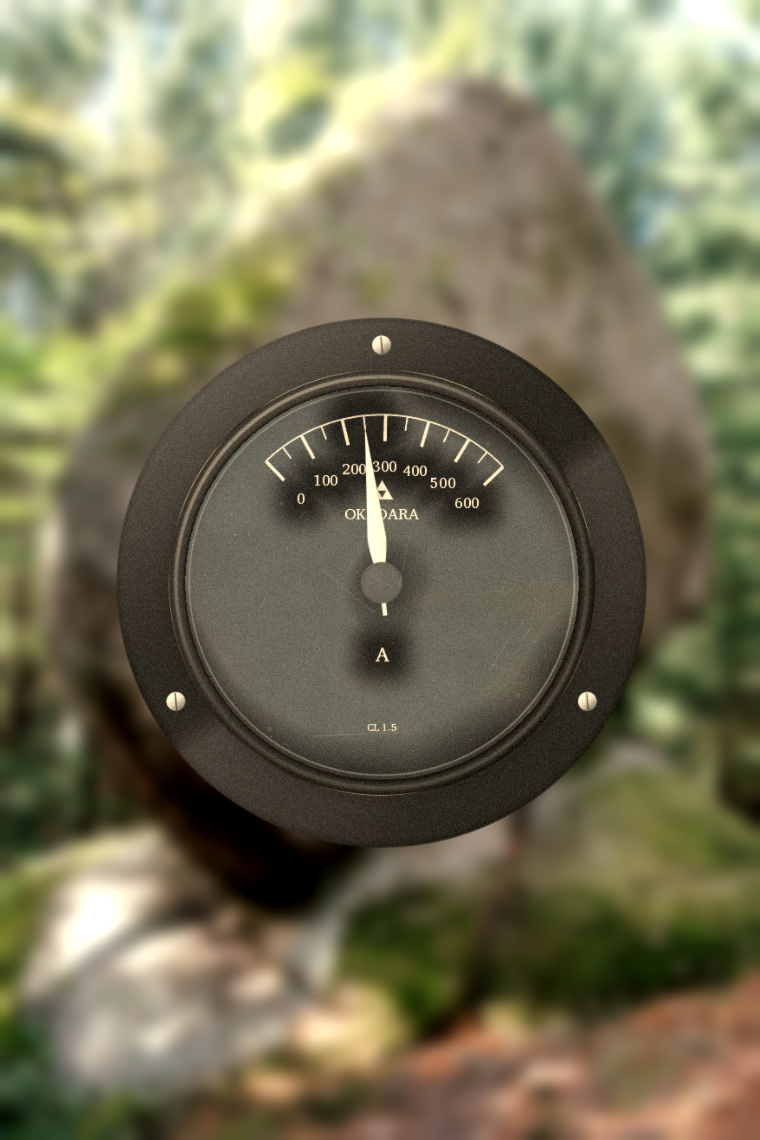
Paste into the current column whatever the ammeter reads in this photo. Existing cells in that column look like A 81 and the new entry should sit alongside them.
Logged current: A 250
